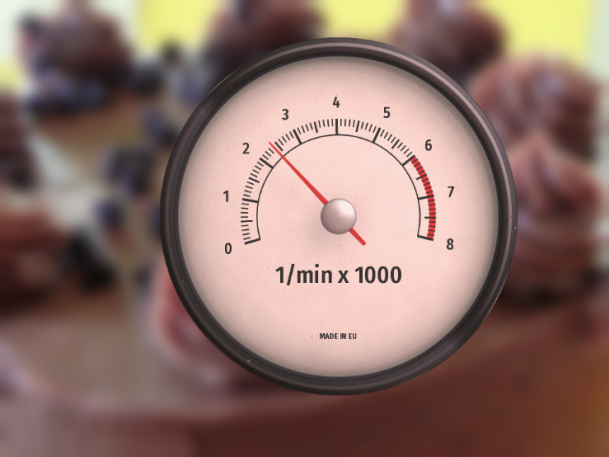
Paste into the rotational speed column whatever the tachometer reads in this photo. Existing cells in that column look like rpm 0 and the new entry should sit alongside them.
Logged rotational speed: rpm 2400
